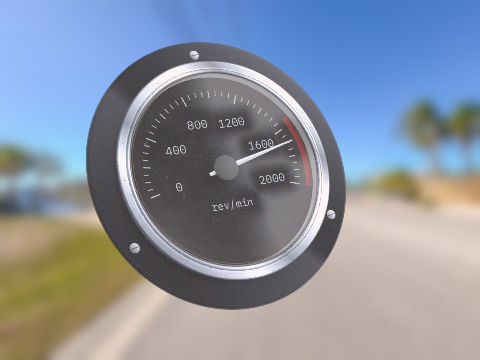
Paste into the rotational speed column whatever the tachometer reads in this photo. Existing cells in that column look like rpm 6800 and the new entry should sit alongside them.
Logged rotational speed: rpm 1700
